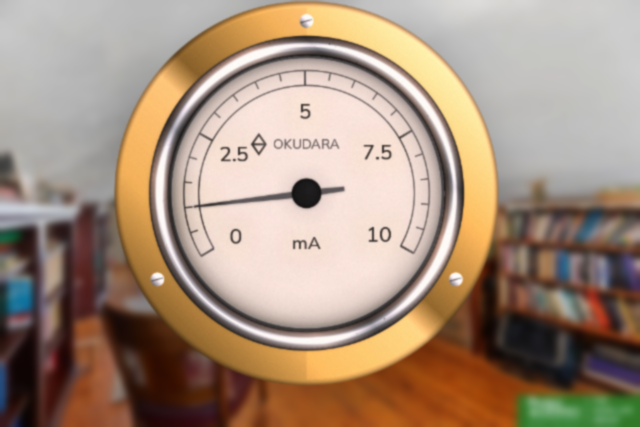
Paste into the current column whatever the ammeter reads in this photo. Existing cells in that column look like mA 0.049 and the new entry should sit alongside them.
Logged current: mA 1
